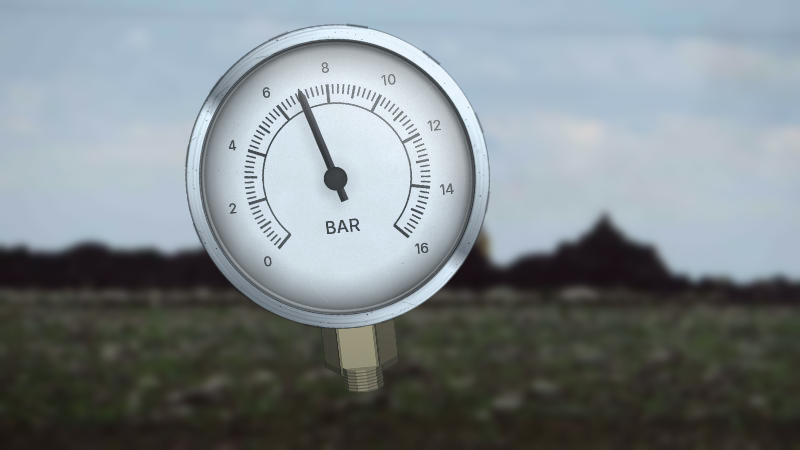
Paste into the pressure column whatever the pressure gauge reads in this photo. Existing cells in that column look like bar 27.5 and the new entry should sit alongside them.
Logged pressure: bar 7
